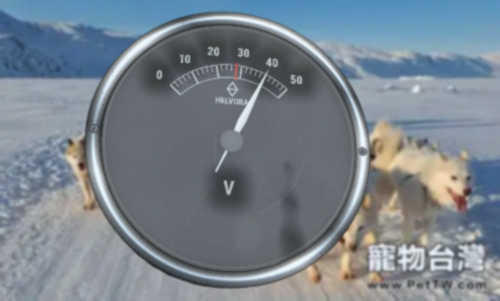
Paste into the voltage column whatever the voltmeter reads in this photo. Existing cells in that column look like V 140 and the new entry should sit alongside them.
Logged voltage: V 40
